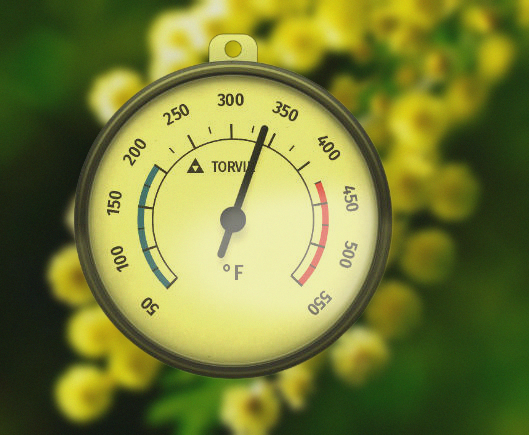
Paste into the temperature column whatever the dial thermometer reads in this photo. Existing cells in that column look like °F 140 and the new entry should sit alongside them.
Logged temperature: °F 337.5
